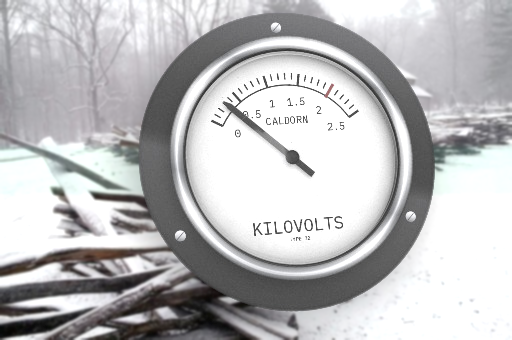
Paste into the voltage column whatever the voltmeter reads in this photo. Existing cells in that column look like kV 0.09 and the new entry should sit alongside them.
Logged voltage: kV 0.3
